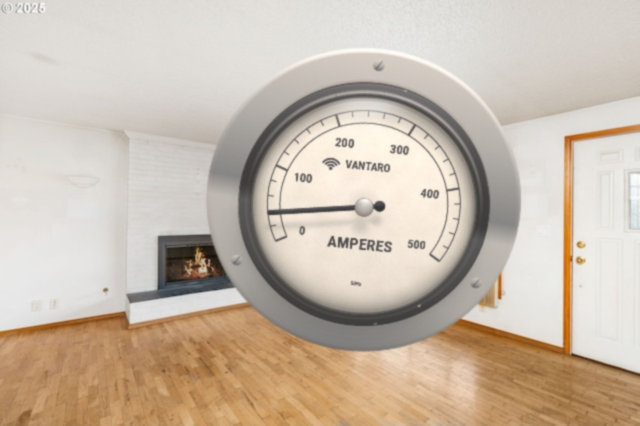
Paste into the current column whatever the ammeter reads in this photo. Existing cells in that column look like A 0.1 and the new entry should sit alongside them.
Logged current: A 40
